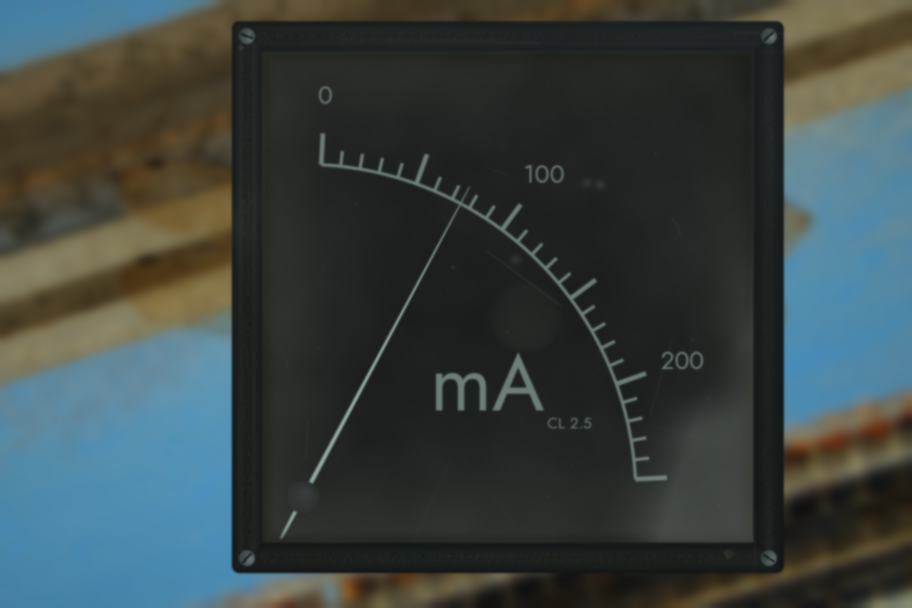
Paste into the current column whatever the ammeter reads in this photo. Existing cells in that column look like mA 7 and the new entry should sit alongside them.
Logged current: mA 75
